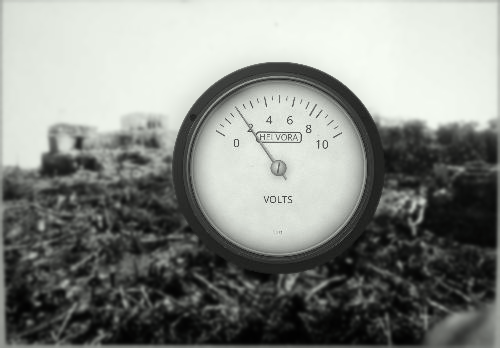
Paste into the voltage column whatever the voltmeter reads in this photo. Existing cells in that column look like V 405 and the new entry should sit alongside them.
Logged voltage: V 2
